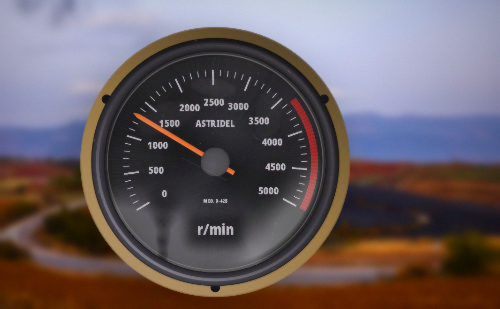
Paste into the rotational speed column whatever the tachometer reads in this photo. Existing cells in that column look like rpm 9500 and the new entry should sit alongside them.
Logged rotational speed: rpm 1300
